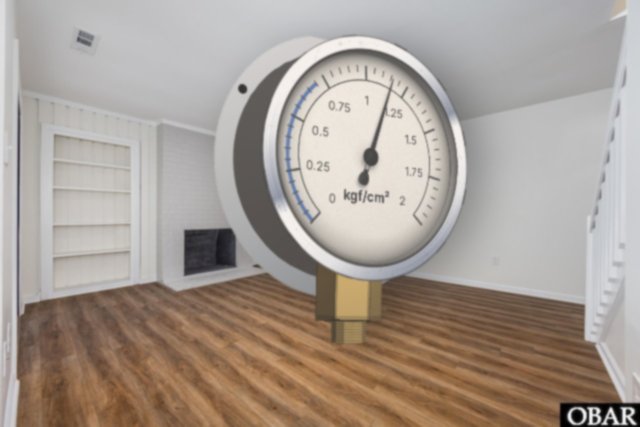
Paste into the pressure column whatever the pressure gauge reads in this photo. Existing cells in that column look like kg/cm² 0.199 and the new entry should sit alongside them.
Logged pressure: kg/cm² 1.15
